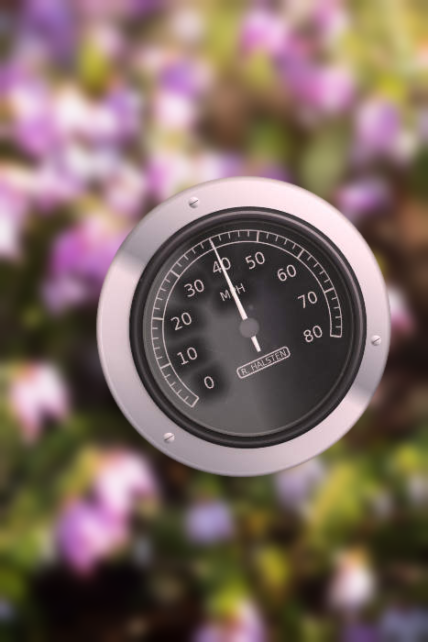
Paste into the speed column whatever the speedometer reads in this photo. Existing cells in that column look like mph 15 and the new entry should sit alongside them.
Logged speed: mph 40
